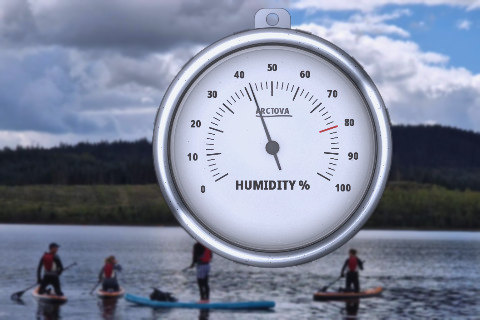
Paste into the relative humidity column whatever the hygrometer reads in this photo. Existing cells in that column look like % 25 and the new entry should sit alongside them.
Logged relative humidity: % 42
